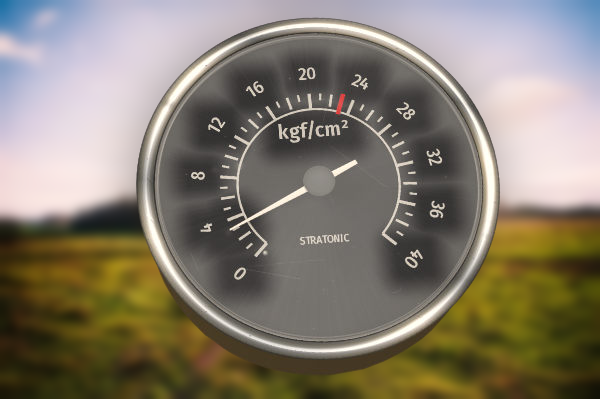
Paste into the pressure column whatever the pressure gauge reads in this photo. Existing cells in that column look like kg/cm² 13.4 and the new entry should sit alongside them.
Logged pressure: kg/cm² 3
